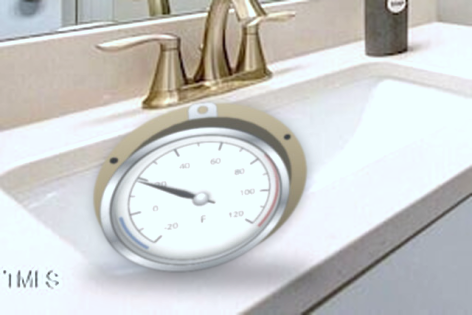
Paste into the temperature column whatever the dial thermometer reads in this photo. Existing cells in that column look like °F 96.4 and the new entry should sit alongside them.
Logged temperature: °F 20
